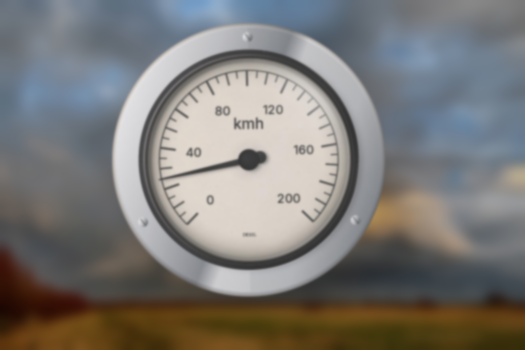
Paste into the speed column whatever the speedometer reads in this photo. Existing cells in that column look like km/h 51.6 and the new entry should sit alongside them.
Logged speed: km/h 25
